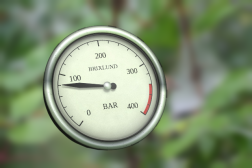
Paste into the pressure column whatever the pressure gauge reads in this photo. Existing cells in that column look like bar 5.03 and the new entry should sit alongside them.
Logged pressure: bar 80
